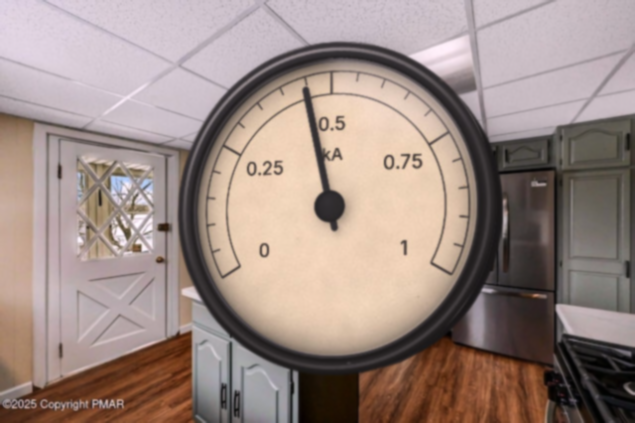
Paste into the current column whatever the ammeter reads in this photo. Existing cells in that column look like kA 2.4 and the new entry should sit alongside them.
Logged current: kA 0.45
